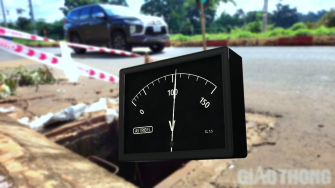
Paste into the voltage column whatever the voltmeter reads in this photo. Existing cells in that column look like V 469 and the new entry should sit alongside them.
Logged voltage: V 105
